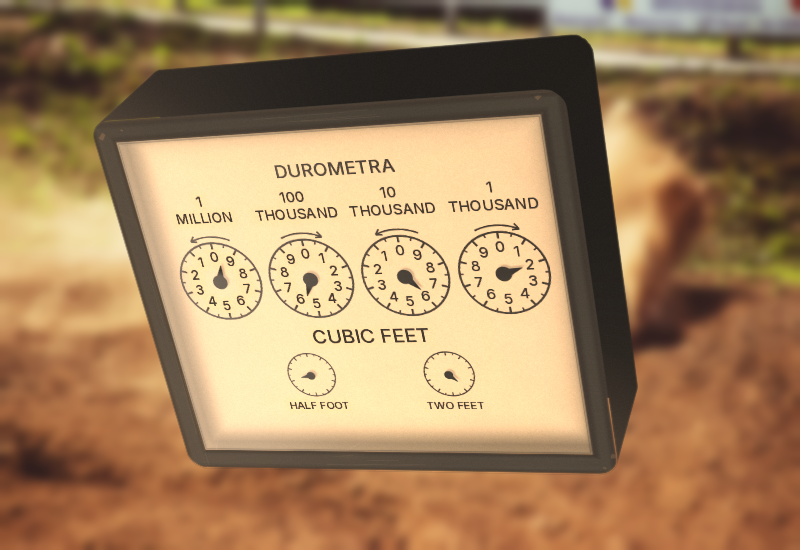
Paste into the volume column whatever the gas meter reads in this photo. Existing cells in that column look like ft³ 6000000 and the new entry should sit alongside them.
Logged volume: ft³ 956200
